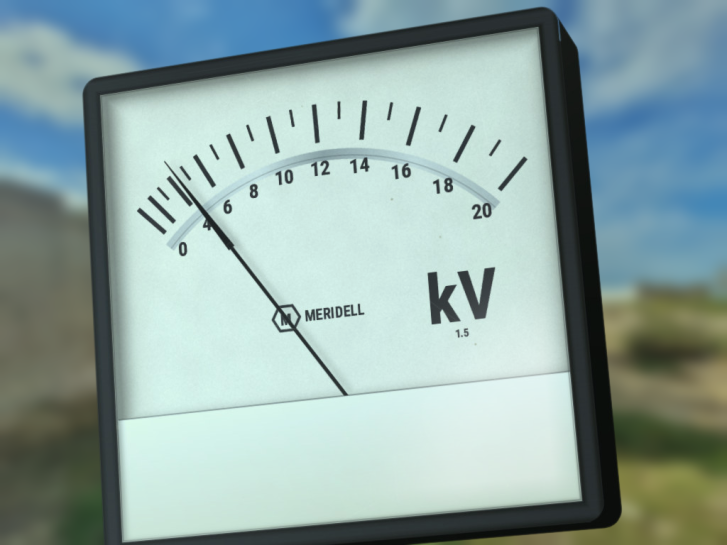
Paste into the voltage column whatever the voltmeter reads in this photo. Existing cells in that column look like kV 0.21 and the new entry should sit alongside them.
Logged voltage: kV 4.5
